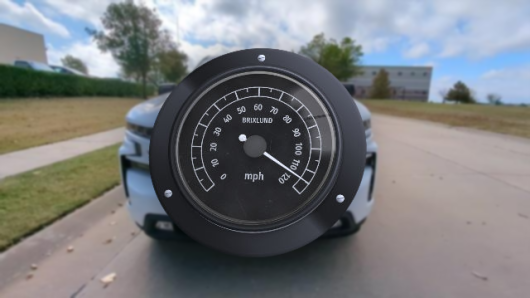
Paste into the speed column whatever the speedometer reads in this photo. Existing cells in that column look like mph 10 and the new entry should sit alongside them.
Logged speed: mph 115
